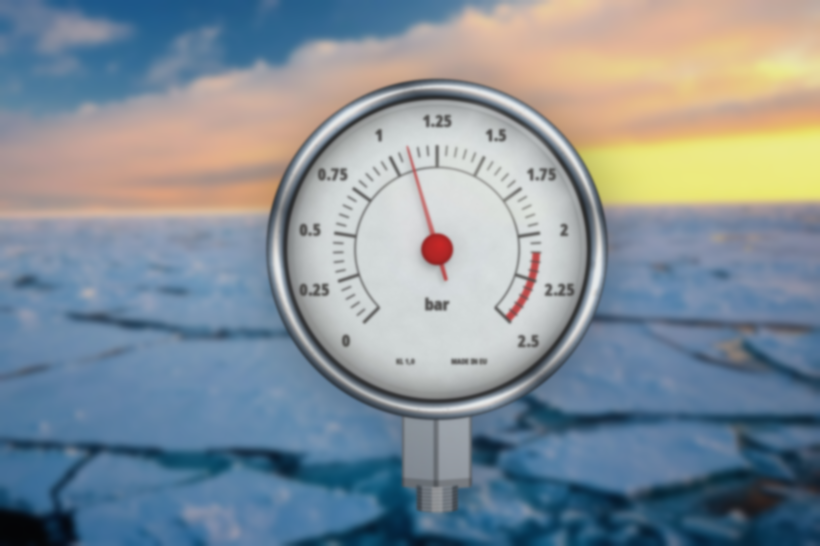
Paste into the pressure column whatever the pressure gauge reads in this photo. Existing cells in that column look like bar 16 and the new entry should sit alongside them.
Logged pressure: bar 1.1
